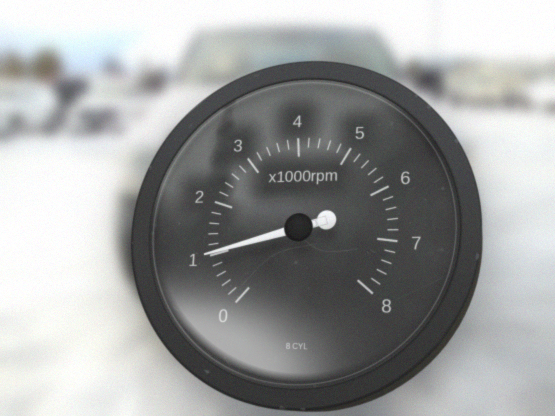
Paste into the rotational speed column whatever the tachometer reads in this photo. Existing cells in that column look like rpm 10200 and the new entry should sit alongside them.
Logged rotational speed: rpm 1000
